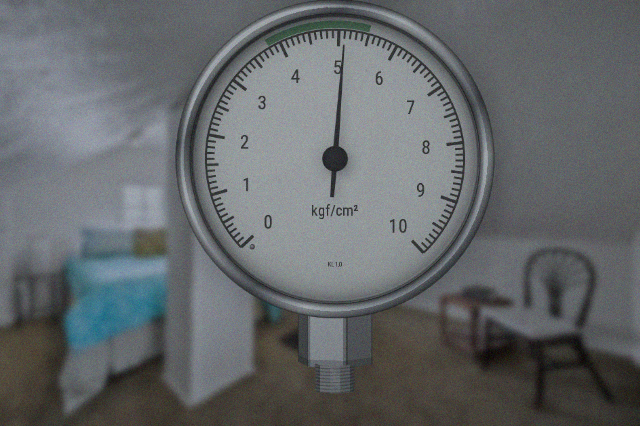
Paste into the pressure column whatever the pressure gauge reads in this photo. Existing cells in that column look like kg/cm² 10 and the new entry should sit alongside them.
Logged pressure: kg/cm² 5.1
